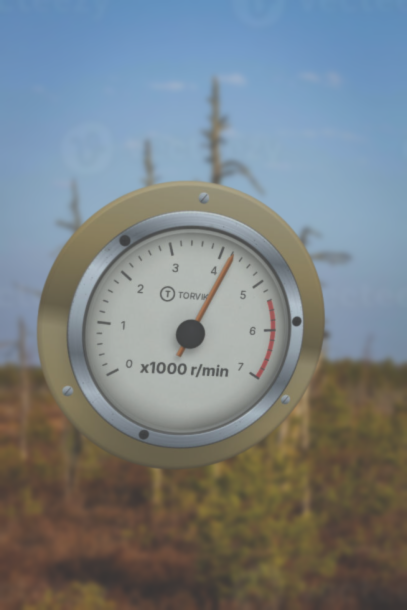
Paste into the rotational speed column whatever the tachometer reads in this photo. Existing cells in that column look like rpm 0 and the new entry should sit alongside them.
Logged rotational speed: rpm 4200
